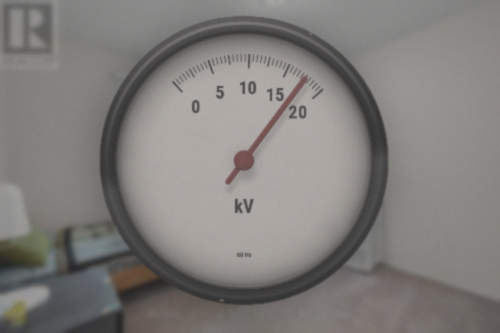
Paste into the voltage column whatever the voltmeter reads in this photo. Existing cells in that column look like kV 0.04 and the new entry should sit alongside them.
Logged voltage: kV 17.5
